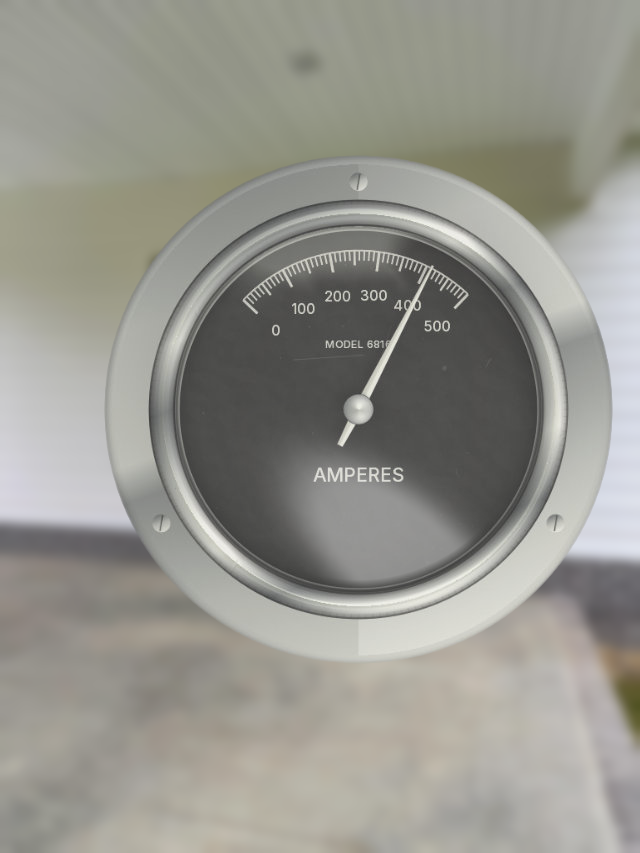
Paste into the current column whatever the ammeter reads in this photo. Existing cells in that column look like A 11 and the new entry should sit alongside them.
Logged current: A 410
